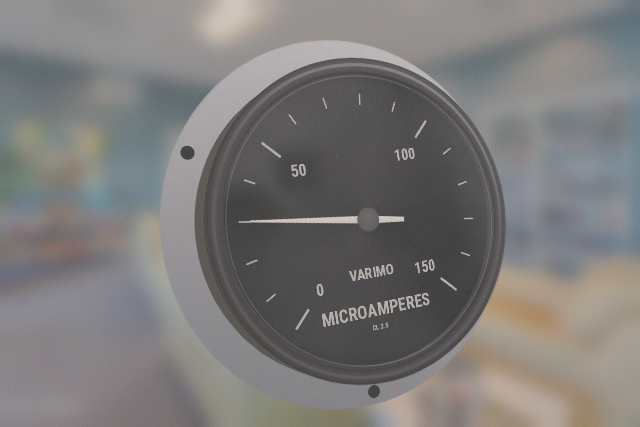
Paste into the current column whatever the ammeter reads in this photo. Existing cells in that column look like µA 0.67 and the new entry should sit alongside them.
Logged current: µA 30
